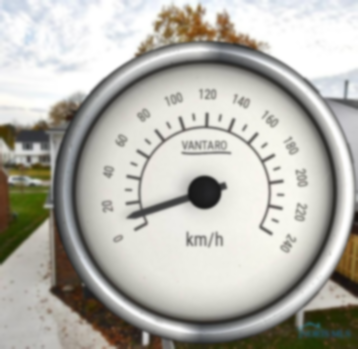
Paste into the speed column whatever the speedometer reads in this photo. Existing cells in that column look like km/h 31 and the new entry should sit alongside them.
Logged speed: km/h 10
